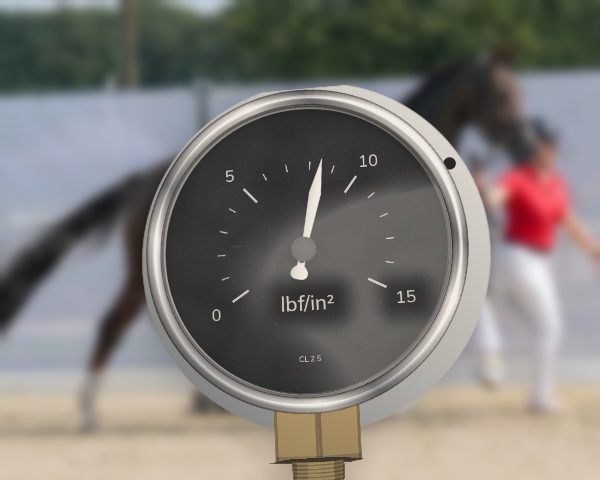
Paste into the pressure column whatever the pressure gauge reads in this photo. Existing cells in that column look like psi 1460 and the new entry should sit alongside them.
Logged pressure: psi 8.5
